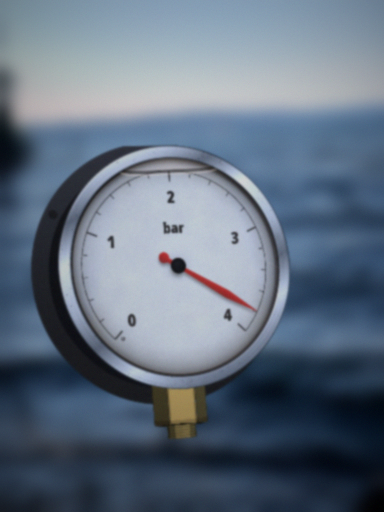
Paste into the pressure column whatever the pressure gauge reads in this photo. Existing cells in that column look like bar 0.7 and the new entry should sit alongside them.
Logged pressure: bar 3.8
